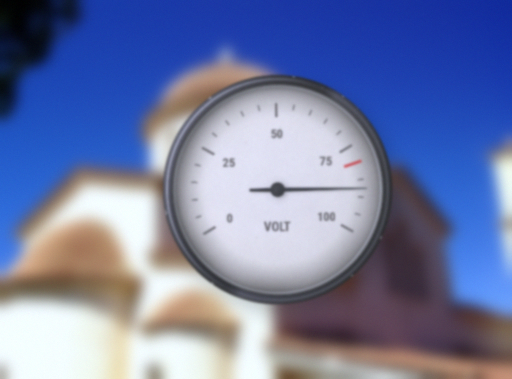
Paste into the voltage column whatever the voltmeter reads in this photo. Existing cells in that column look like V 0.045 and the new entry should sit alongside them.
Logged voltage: V 87.5
